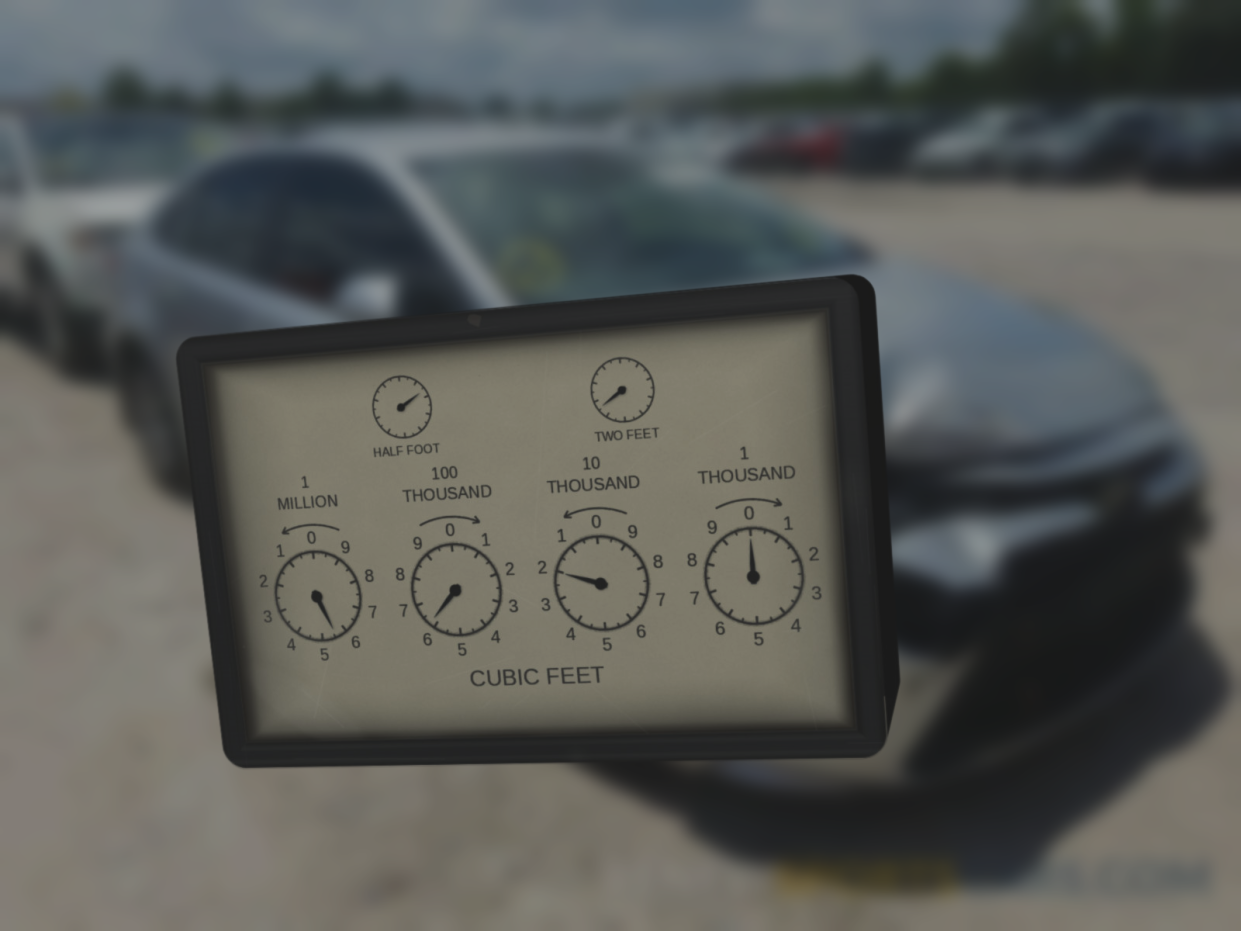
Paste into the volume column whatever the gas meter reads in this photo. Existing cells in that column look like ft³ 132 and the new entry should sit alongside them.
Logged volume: ft³ 562000
